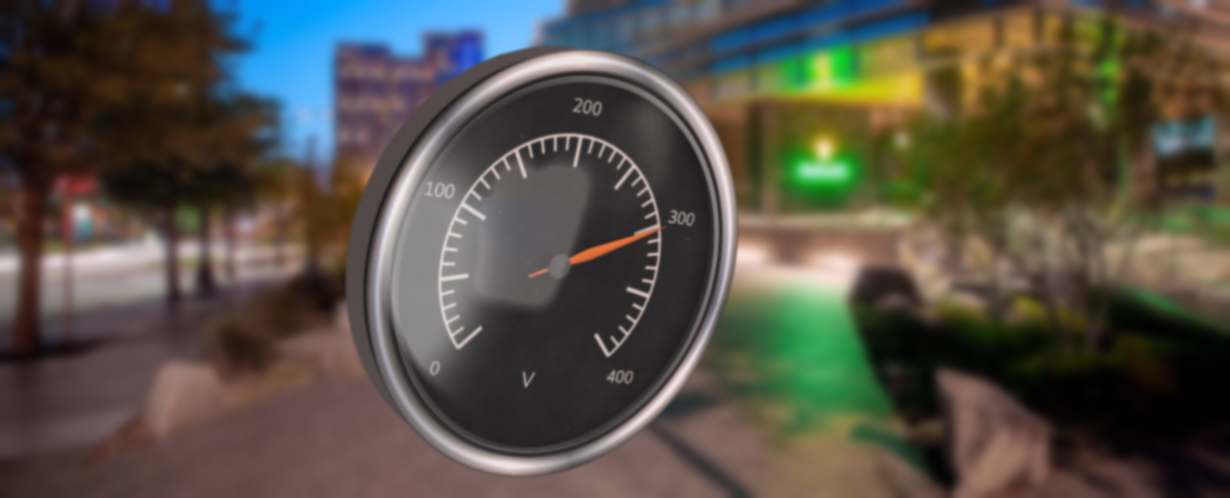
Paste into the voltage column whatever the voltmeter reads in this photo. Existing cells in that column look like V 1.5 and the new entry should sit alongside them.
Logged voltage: V 300
